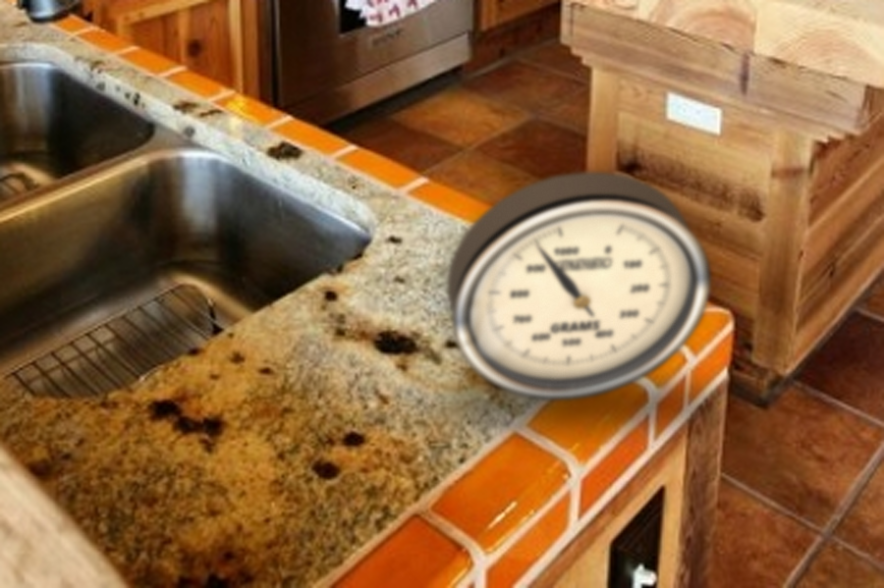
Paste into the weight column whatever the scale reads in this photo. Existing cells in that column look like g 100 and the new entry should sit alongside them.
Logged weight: g 950
